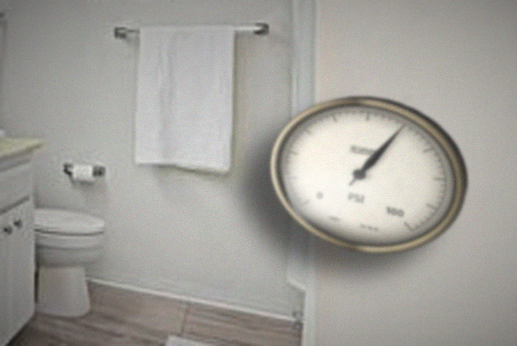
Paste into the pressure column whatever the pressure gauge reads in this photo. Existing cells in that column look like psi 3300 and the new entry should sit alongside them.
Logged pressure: psi 60
